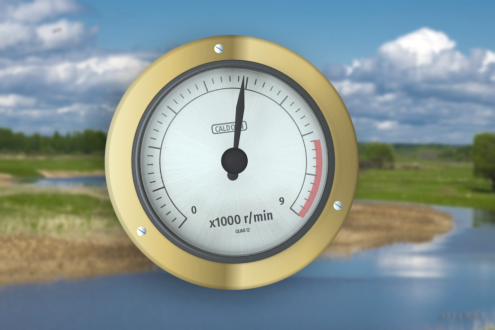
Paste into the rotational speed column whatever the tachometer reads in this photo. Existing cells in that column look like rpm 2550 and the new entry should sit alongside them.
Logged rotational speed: rpm 4900
